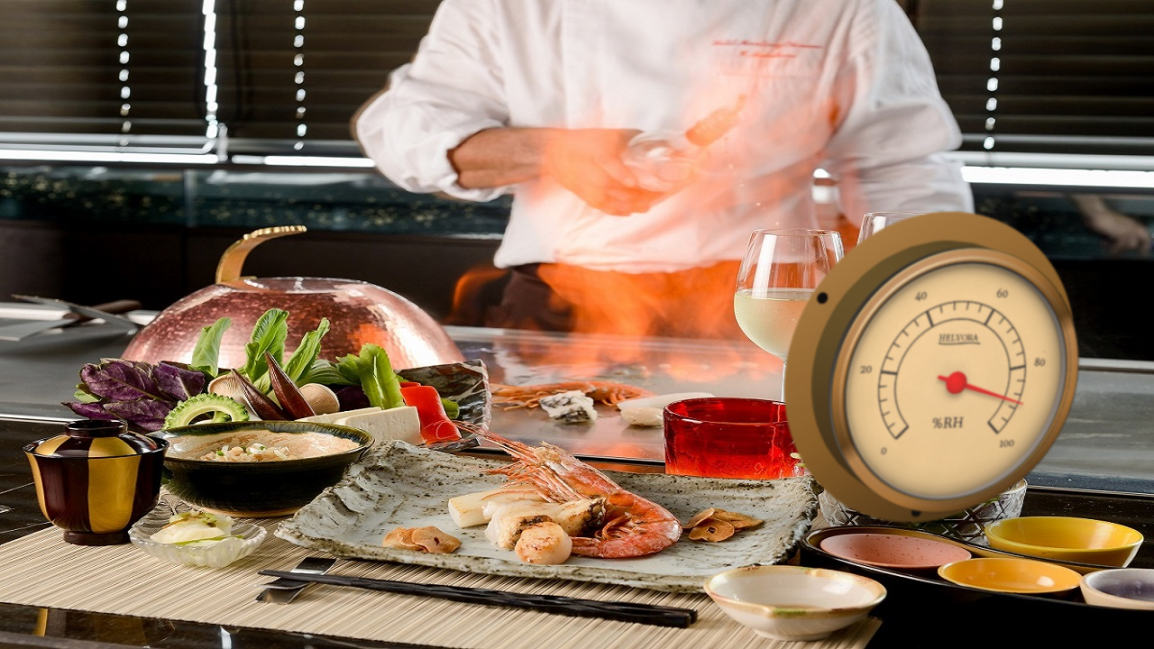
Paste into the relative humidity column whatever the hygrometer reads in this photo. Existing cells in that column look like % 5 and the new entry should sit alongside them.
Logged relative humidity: % 90
